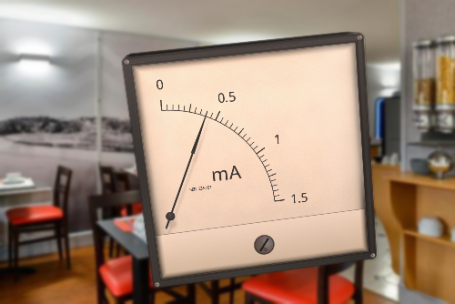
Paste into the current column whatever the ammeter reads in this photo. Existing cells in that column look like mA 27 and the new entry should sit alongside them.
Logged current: mA 0.4
